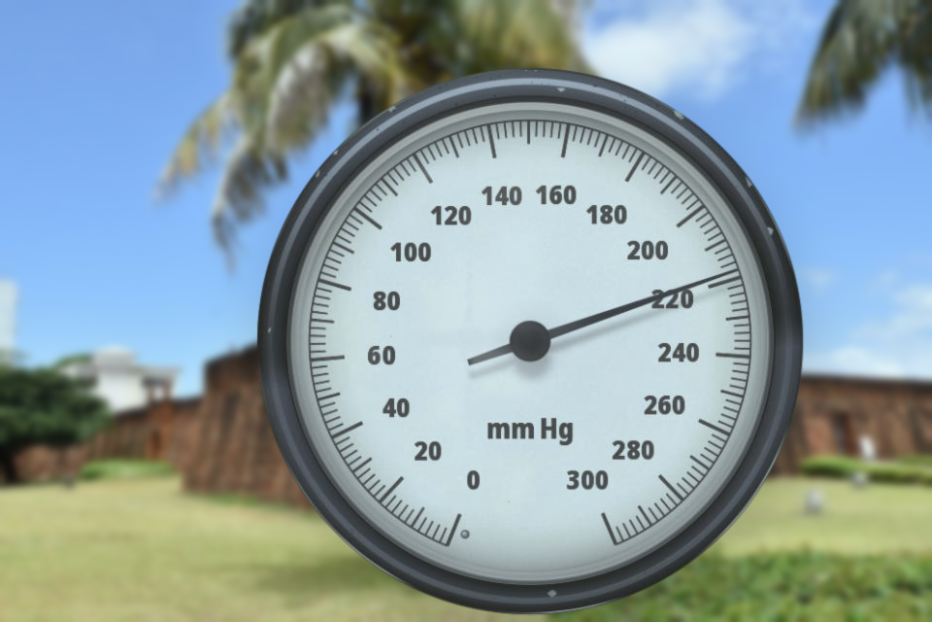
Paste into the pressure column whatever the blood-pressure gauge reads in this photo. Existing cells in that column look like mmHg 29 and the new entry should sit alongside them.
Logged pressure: mmHg 218
